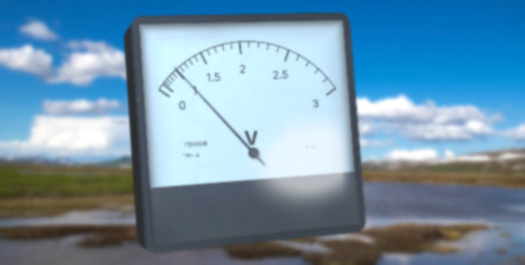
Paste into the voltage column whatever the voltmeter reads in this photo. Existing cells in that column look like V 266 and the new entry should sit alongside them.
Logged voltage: V 1
